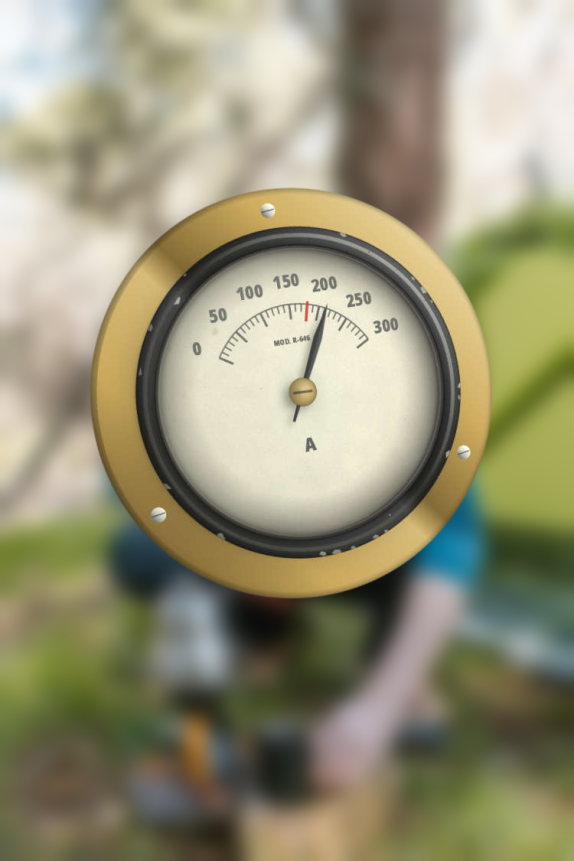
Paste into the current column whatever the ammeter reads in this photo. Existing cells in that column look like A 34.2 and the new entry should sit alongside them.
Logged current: A 210
